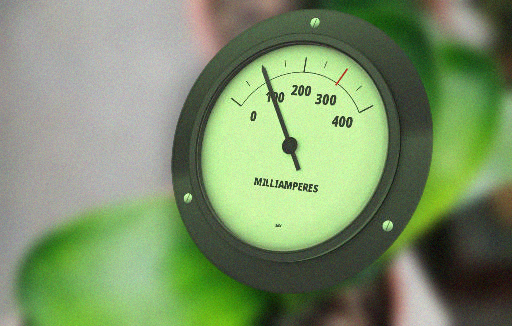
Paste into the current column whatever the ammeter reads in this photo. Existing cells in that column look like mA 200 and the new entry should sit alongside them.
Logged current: mA 100
